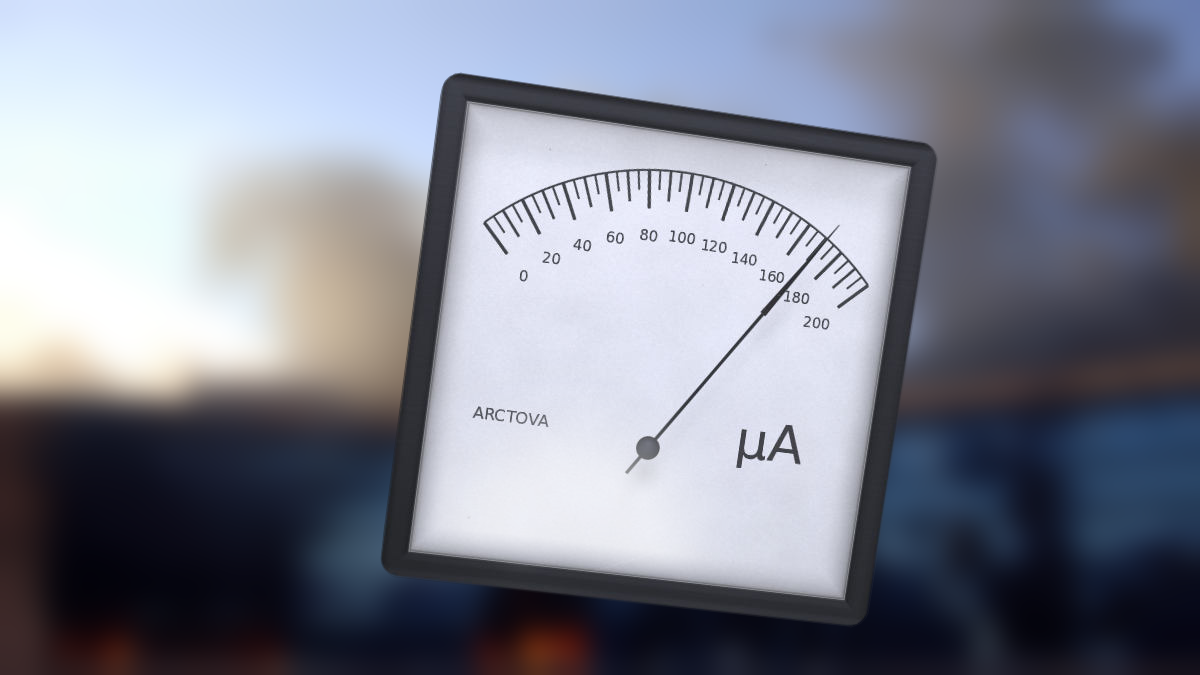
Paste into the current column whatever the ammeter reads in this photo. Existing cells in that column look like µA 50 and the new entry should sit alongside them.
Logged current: µA 170
